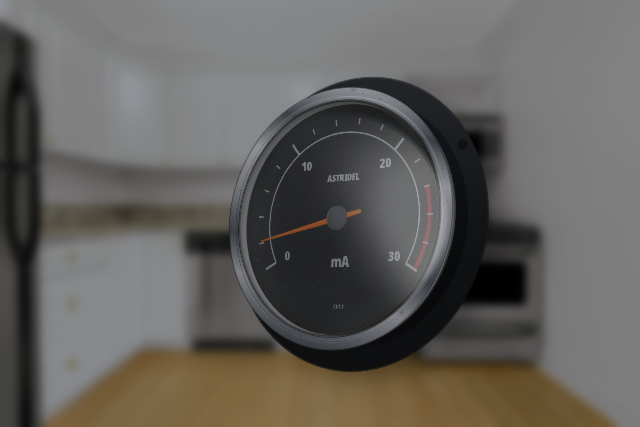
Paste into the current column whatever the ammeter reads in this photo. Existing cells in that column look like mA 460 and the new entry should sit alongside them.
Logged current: mA 2
